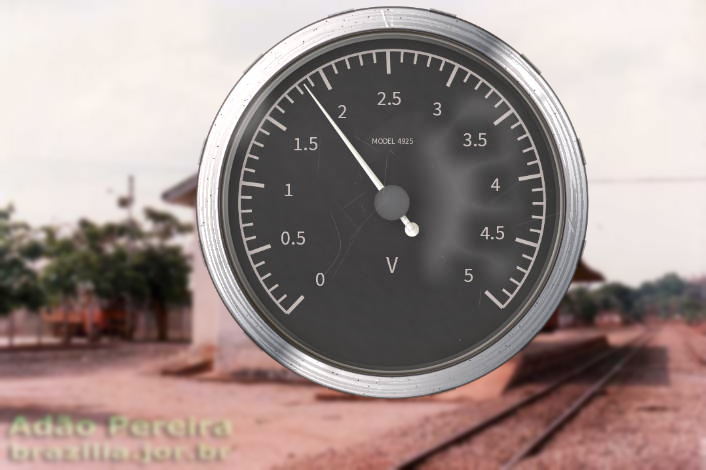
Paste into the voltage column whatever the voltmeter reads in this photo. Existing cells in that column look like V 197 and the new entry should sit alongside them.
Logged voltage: V 1.85
